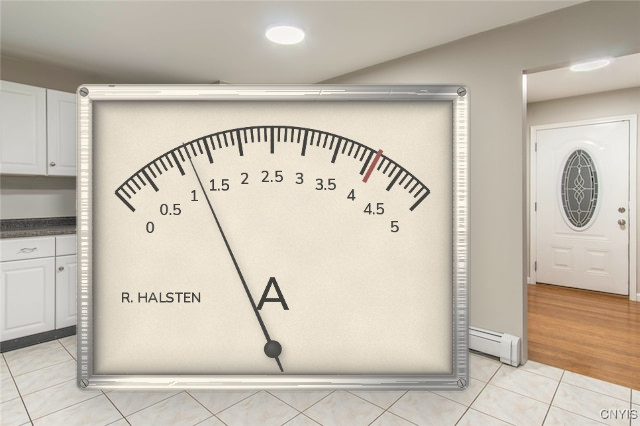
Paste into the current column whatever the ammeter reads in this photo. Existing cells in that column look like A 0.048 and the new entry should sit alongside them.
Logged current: A 1.2
